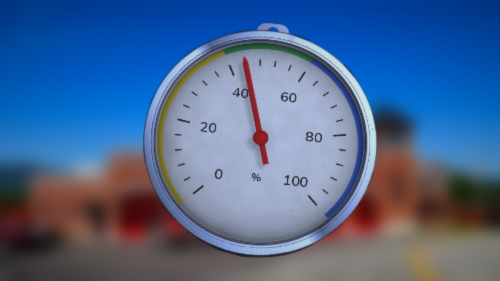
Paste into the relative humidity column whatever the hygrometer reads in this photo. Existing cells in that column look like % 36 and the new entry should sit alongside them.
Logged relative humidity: % 44
